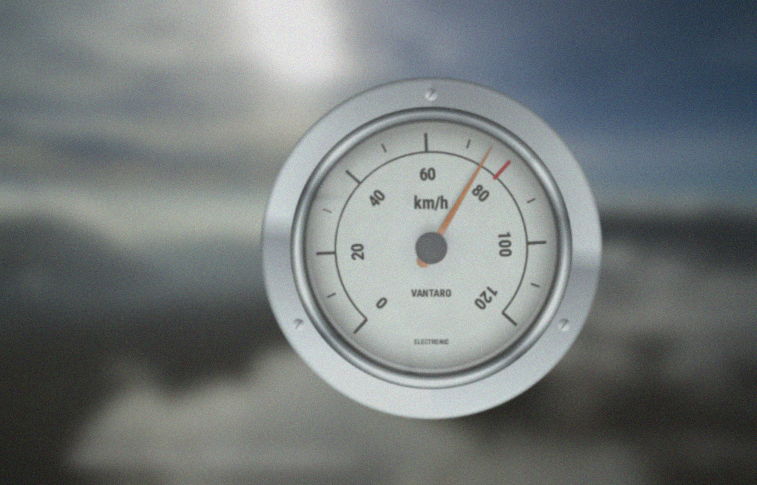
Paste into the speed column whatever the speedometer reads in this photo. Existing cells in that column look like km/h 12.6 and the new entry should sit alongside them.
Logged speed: km/h 75
